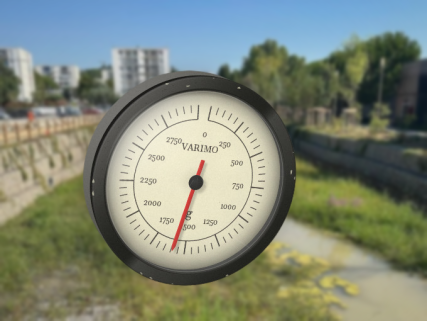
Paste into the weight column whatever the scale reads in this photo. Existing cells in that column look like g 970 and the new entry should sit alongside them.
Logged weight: g 1600
